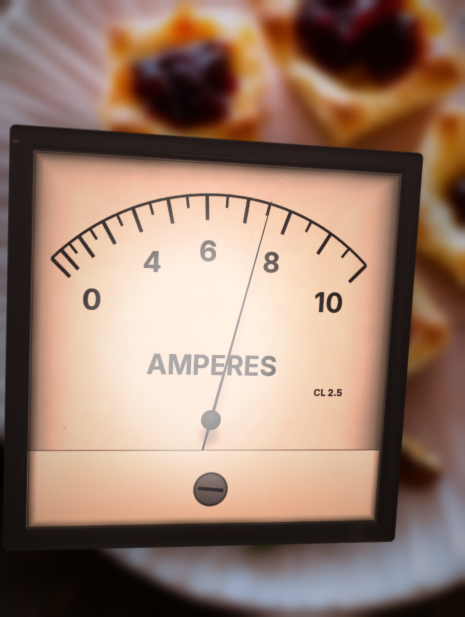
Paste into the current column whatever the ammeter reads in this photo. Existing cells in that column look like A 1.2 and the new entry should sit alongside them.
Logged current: A 7.5
